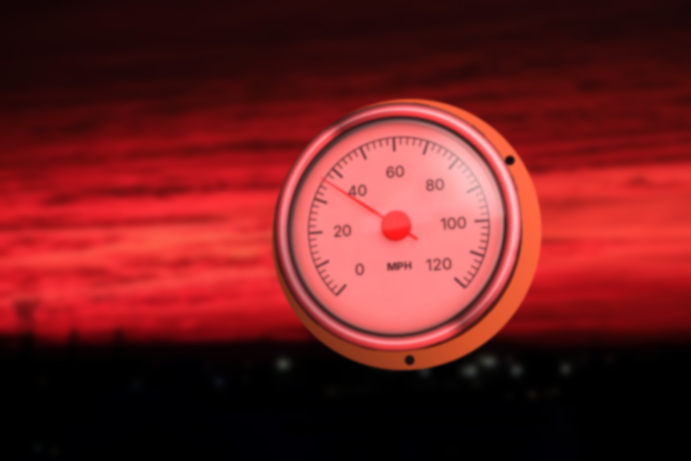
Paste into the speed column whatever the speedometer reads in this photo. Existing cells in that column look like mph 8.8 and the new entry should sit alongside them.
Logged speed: mph 36
